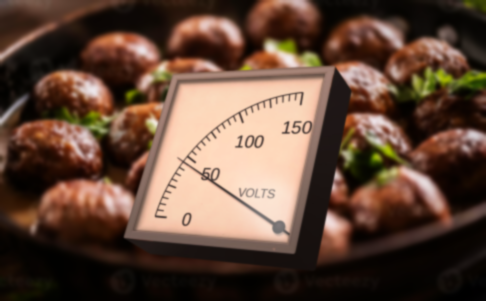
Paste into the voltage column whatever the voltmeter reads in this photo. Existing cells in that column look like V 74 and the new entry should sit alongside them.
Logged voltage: V 45
